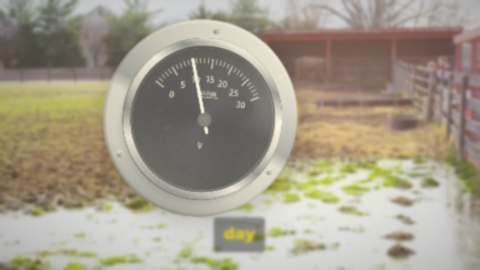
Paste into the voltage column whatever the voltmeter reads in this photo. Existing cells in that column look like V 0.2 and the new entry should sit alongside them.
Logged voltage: V 10
